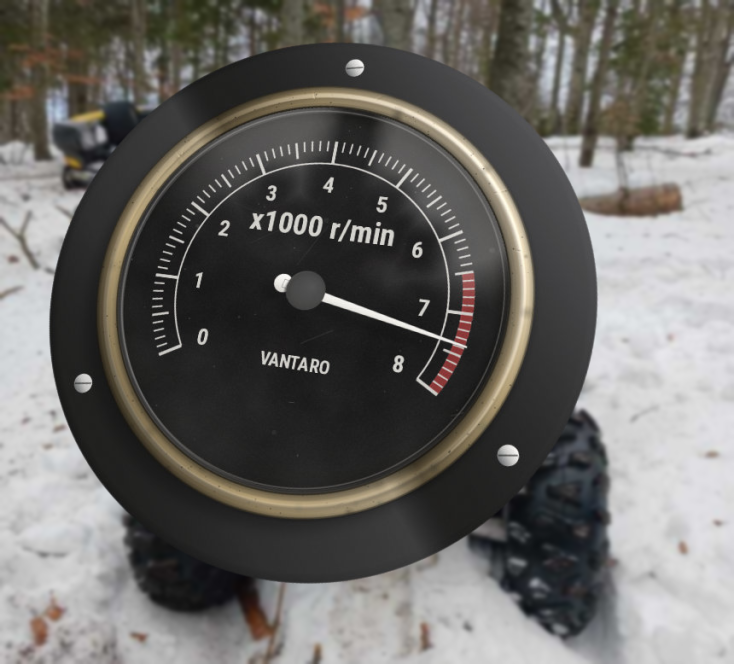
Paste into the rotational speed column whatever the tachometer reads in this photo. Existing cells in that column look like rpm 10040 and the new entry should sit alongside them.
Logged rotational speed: rpm 7400
